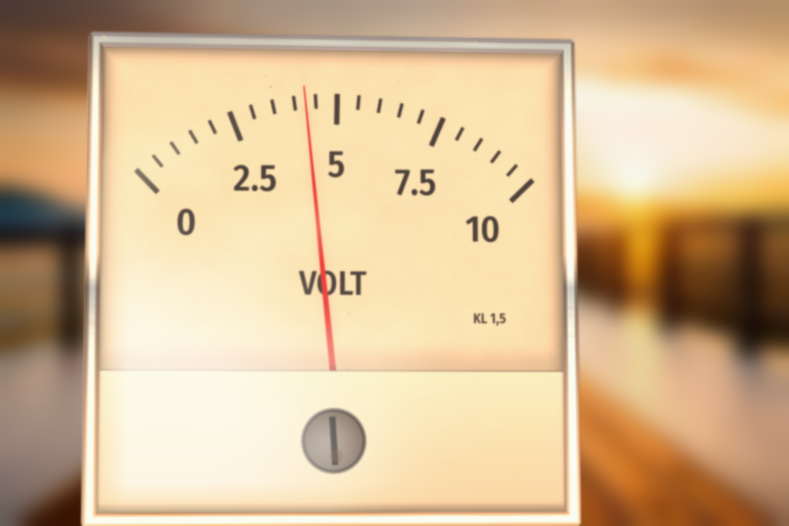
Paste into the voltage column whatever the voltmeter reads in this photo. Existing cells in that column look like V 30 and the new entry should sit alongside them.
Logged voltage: V 4.25
